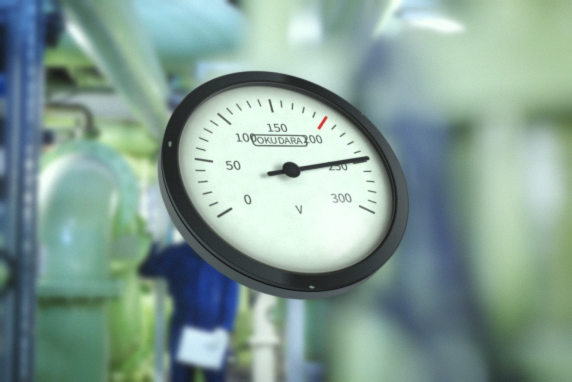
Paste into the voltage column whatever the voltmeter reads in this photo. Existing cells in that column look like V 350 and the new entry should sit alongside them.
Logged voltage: V 250
